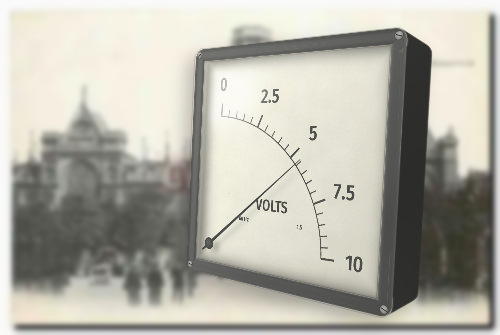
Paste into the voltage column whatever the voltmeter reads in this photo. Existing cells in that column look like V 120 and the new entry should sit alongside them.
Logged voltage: V 5.5
